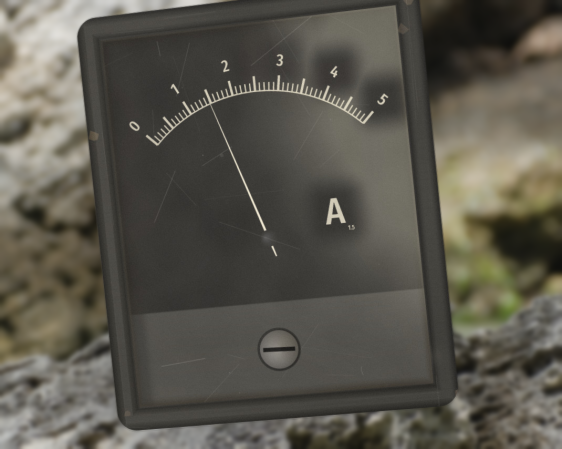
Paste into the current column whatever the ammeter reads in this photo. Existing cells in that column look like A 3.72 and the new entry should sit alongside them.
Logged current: A 1.5
